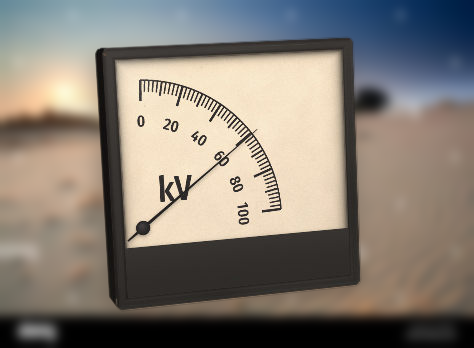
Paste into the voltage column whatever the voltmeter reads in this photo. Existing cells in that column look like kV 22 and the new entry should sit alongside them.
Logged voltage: kV 60
